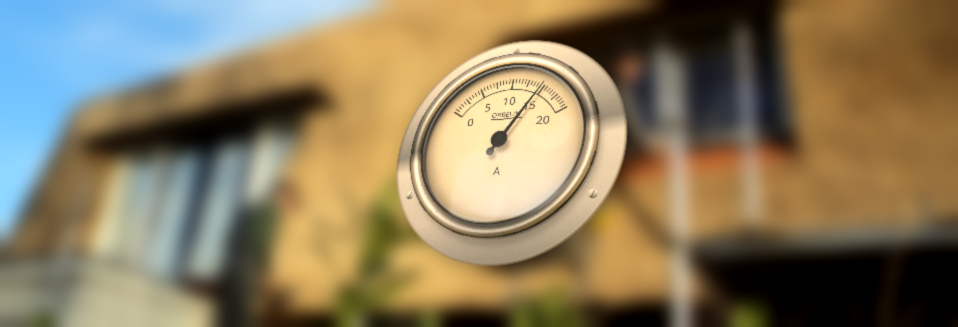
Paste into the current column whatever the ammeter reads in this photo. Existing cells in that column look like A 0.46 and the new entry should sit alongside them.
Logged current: A 15
